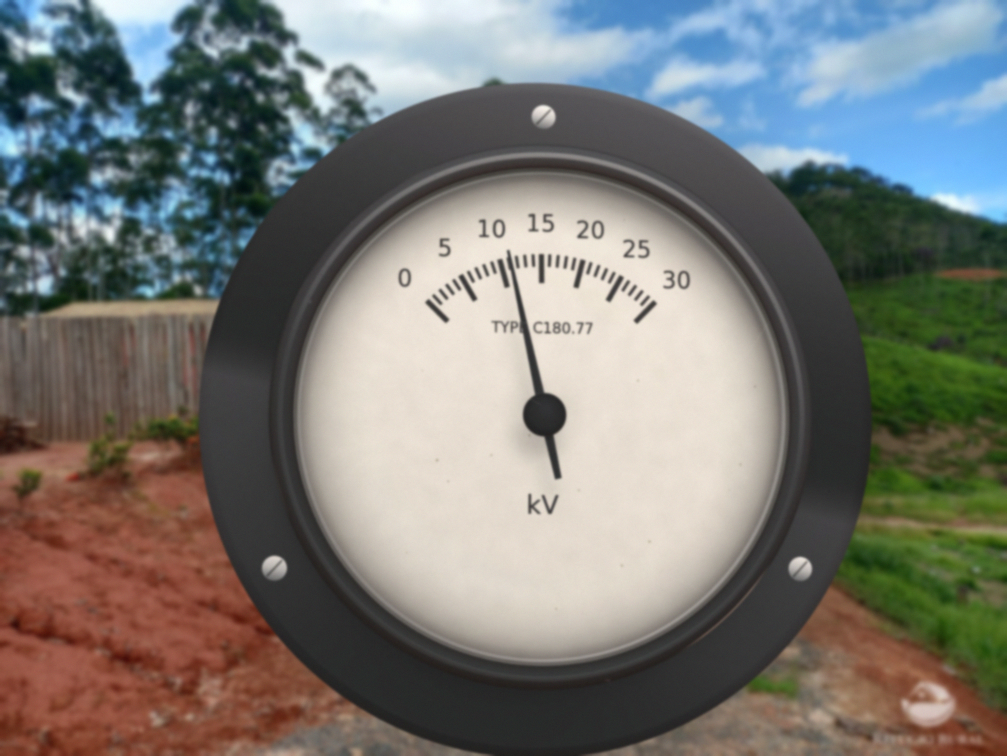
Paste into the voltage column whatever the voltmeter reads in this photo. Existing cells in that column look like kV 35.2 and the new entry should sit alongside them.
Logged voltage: kV 11
